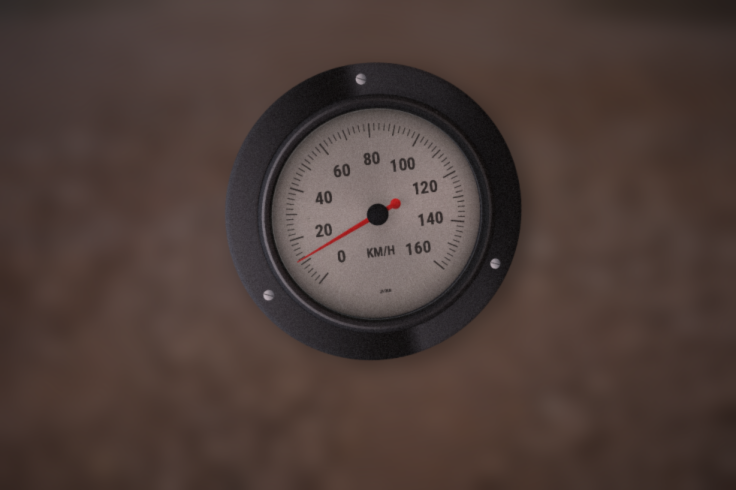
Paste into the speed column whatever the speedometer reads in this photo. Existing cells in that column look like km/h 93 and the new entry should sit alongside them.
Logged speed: km/h 12
